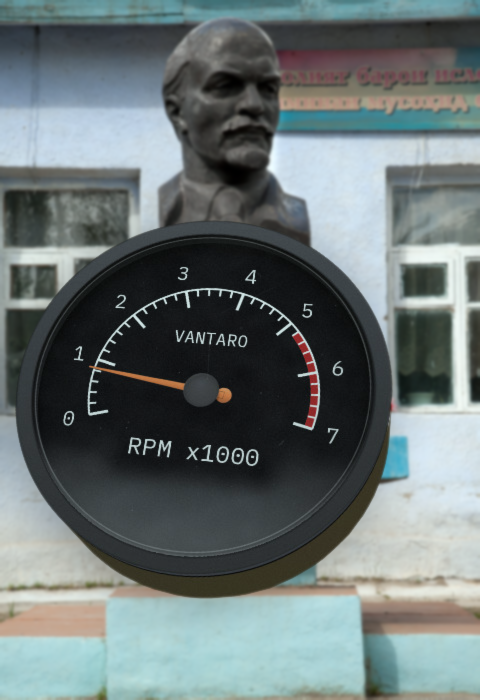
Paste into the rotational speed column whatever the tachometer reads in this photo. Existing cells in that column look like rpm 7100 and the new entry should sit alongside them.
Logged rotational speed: rpm 800
